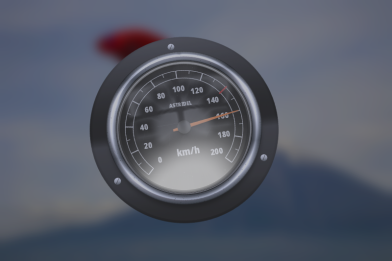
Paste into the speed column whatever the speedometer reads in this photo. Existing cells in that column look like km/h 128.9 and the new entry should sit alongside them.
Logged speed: km/h 160
